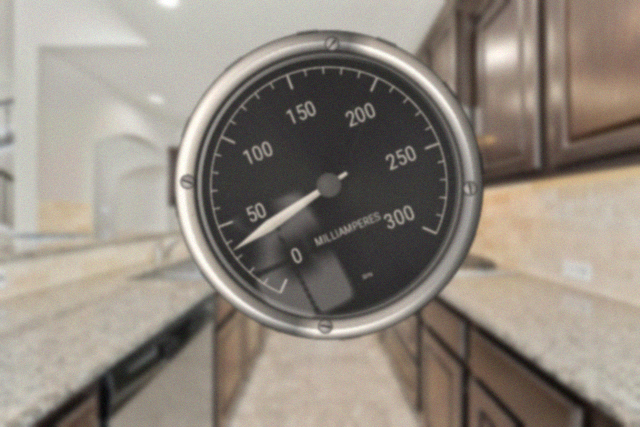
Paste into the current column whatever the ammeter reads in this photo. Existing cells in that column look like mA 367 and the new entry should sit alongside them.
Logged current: mA 35
